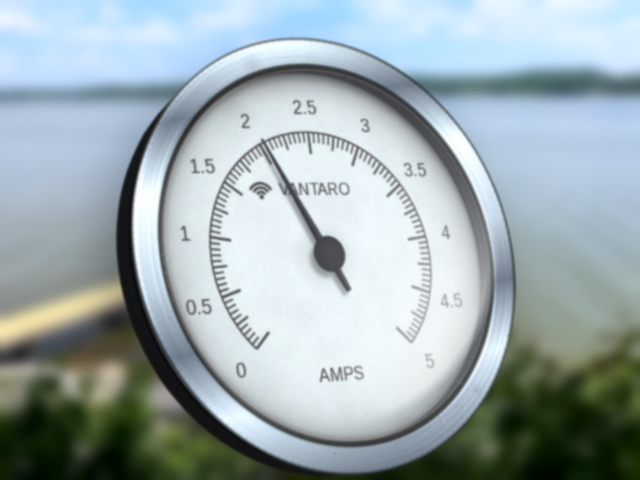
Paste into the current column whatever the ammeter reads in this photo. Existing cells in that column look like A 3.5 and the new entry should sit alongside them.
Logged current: A 2
